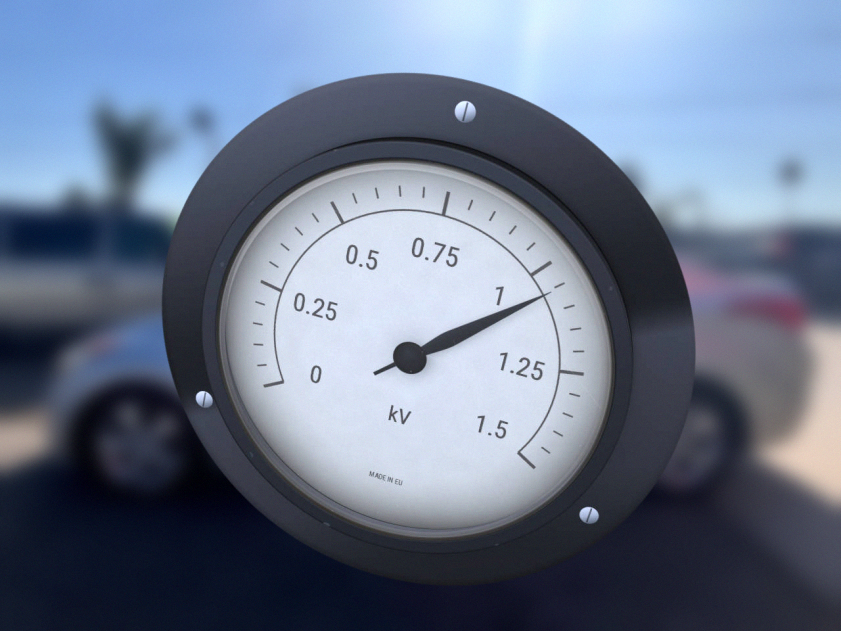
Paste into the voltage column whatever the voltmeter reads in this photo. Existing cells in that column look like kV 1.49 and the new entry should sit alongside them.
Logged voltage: kV 1.05
